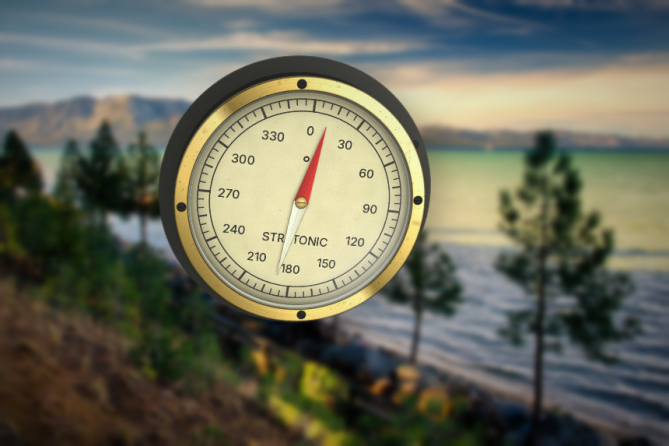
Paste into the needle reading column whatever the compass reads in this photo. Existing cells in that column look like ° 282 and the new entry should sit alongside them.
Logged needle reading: ° 10
